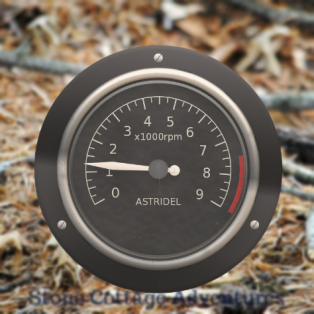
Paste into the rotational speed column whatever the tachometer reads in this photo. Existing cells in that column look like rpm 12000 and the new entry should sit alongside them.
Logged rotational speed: rpm 1250
